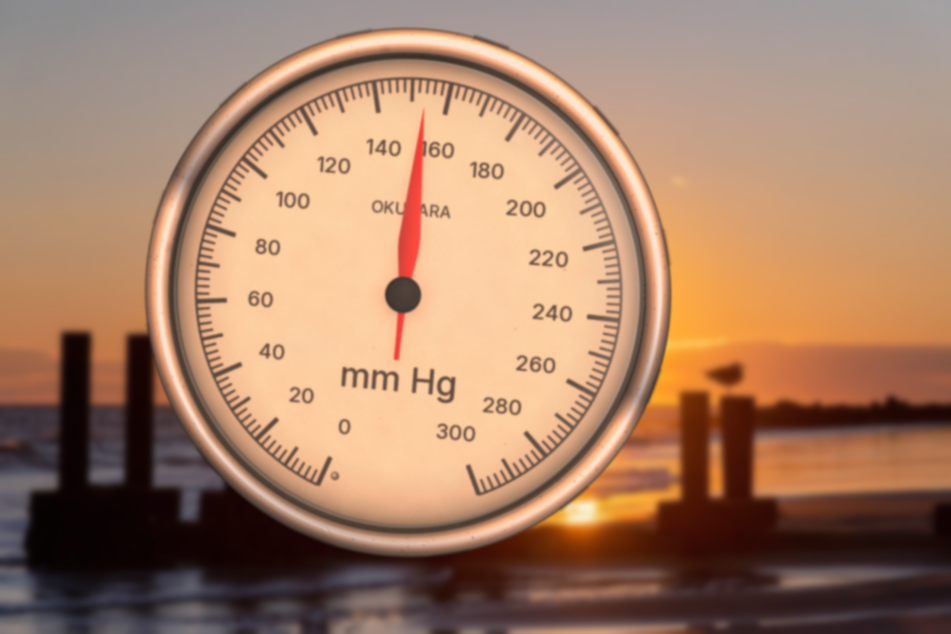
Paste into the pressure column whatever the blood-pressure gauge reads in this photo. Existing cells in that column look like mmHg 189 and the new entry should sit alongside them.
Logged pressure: mmHg 154
